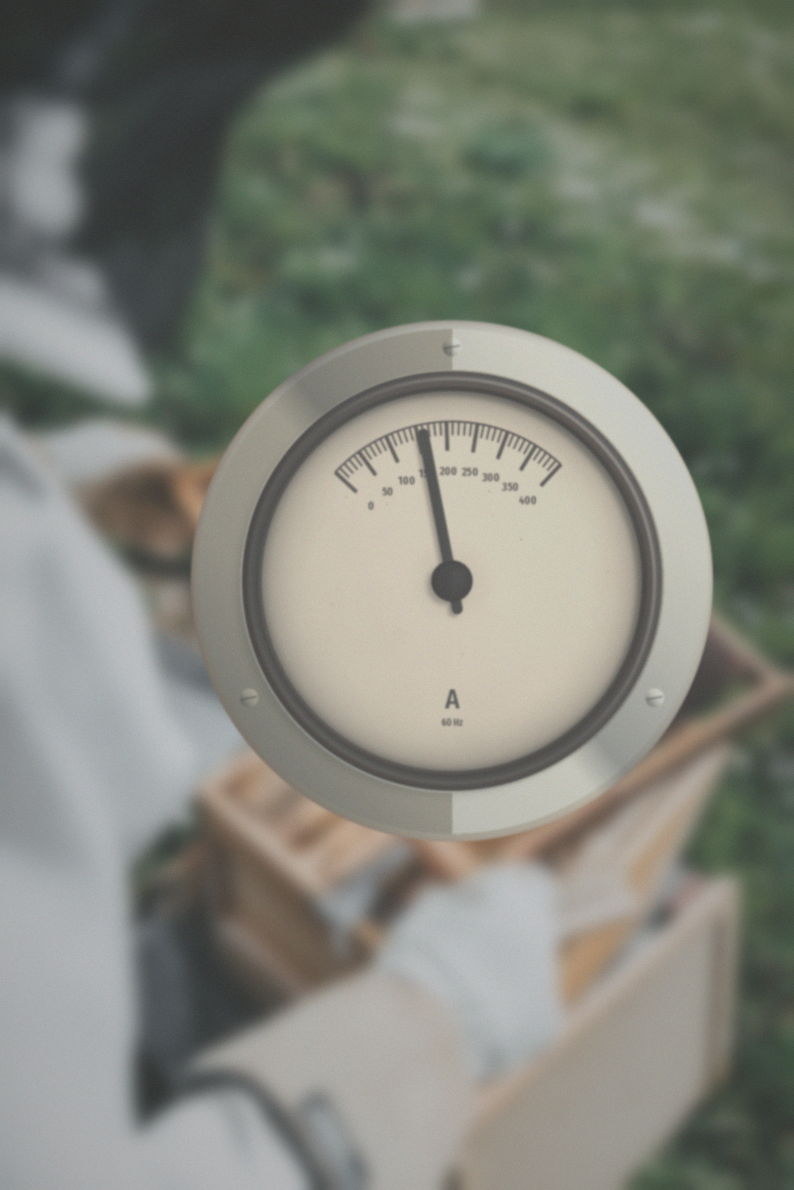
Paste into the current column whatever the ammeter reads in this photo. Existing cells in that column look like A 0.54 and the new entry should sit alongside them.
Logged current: A 160
